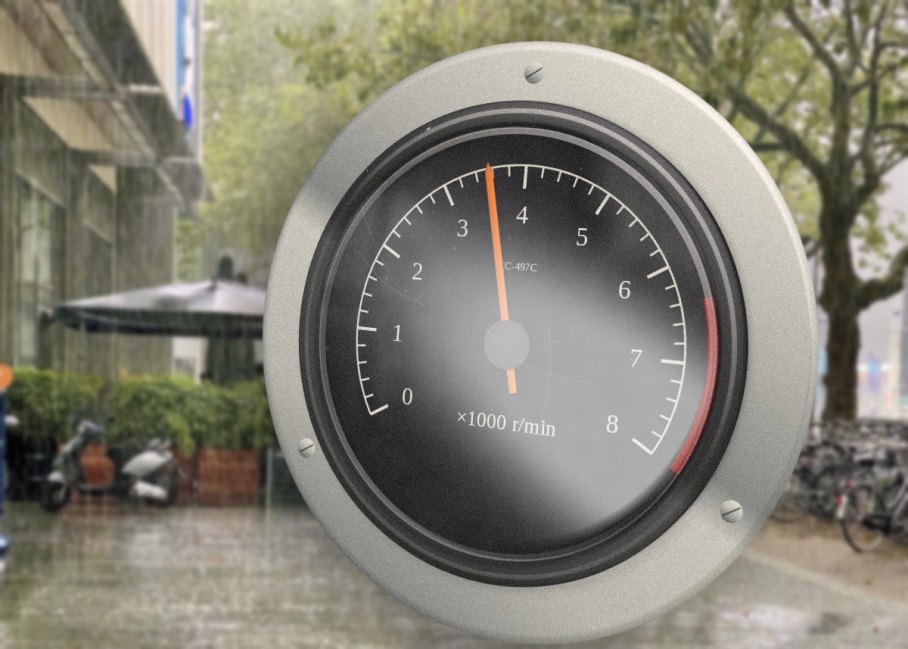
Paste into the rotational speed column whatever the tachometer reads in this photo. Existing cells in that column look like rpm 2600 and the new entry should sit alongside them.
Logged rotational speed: rpm 3600
